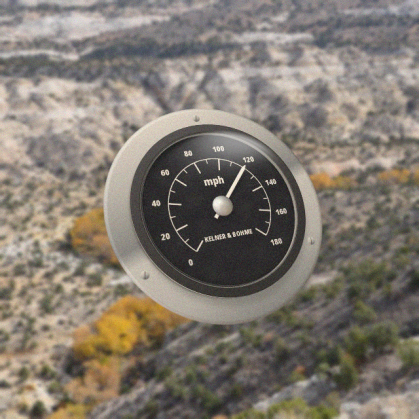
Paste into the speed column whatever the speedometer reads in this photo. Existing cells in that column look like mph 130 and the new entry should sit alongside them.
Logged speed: mph 120
